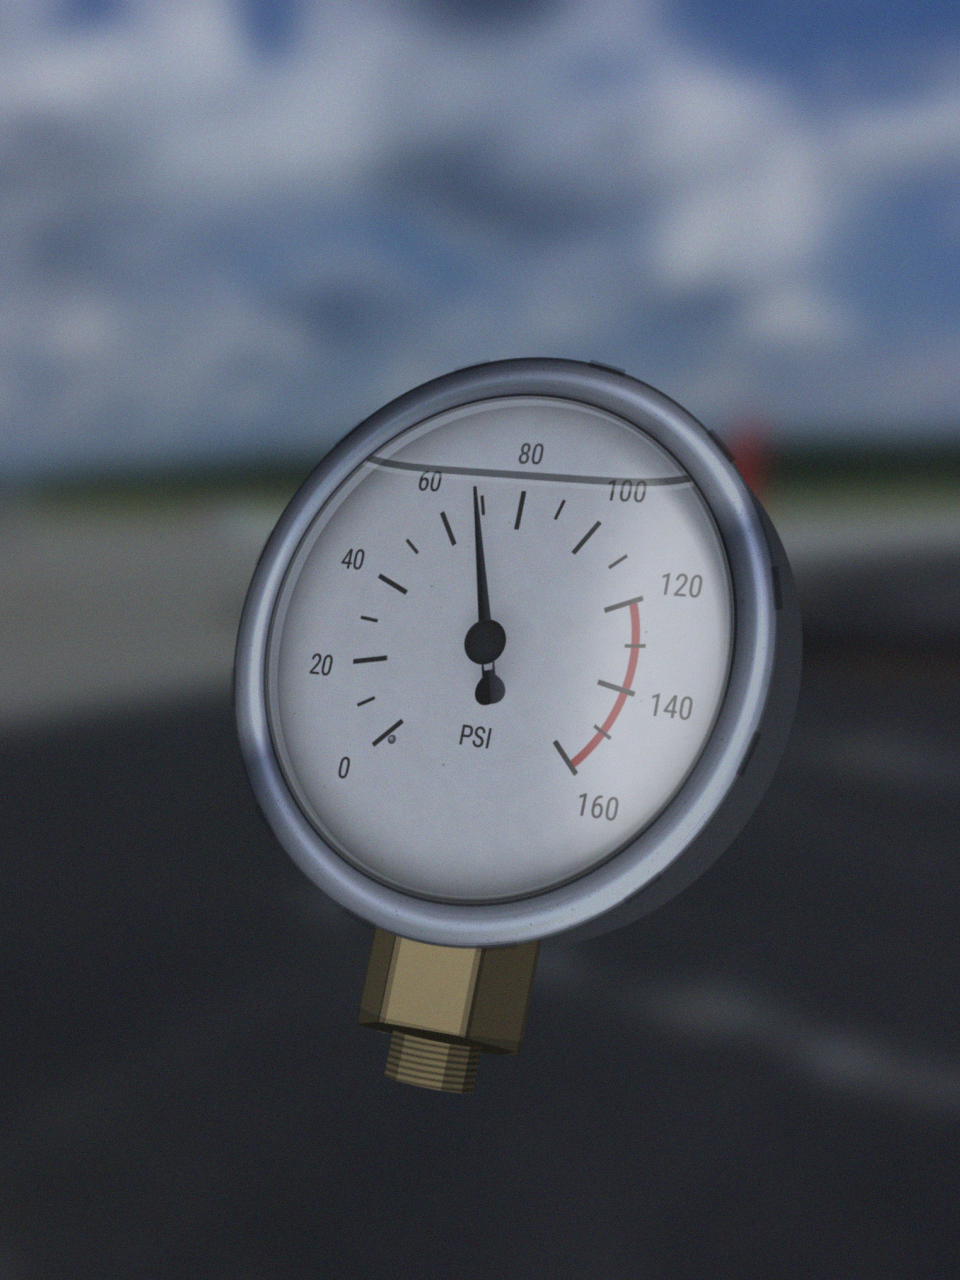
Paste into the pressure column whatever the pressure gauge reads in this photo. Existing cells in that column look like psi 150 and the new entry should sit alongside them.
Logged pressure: psi 70
